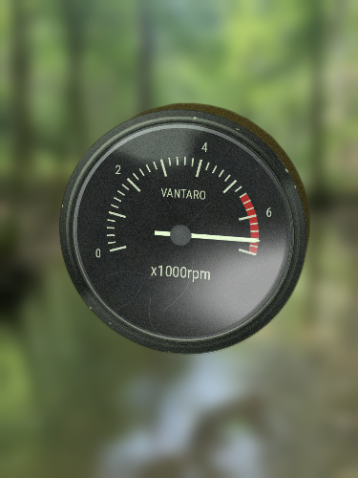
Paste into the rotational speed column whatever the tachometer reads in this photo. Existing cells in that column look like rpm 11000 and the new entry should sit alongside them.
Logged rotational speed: rpm 6600
